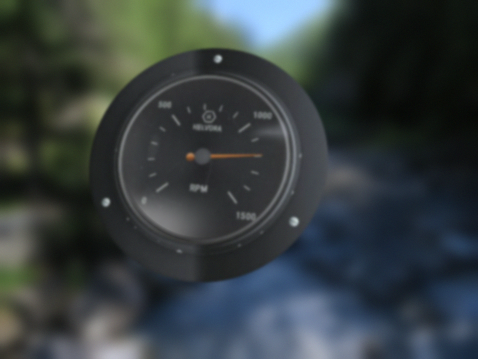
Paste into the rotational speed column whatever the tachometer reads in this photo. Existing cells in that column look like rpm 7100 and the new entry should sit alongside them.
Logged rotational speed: rpm 1200
